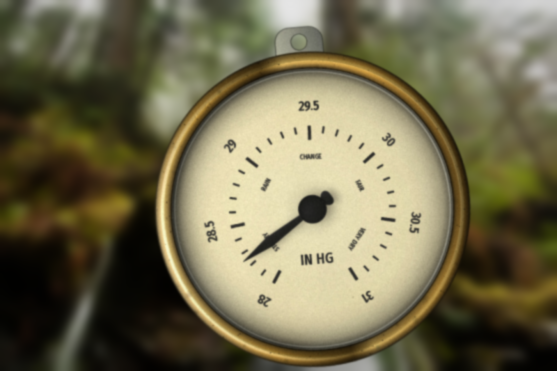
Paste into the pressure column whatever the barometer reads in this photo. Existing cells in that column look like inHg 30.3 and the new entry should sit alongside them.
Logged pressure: inHg 28.25
